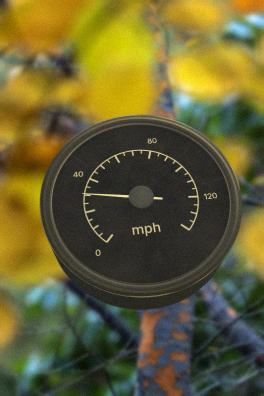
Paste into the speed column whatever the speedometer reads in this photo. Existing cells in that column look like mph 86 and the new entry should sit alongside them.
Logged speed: mph 30
